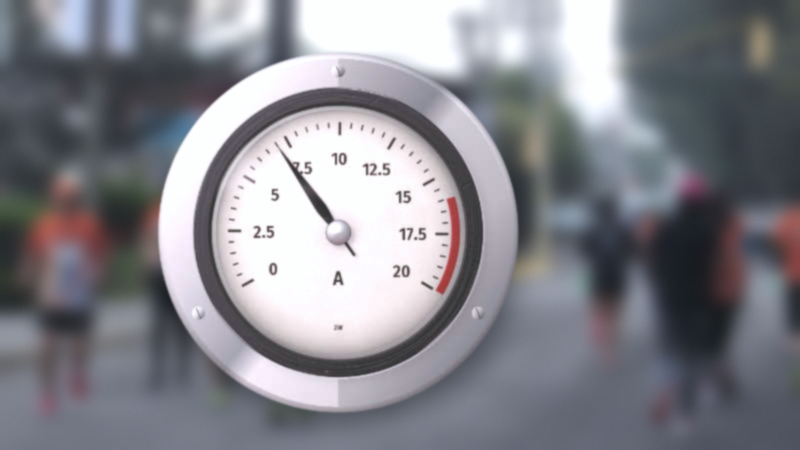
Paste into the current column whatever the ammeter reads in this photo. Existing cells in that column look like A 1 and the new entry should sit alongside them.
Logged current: A 7
